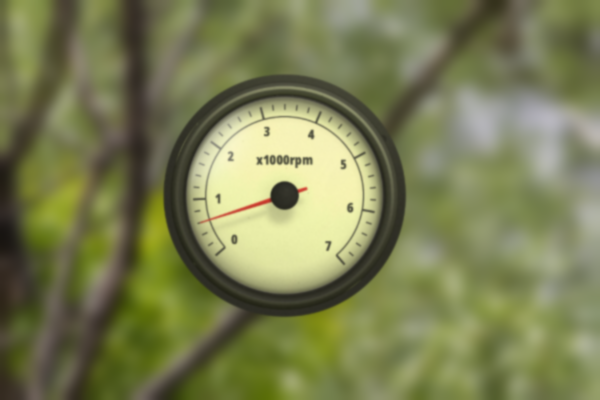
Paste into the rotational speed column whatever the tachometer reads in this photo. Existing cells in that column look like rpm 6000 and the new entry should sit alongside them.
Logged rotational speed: rpm 600
